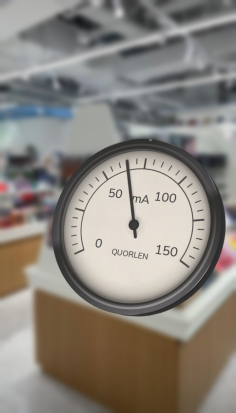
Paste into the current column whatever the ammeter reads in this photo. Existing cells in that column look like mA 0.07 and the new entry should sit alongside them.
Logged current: mA 65
